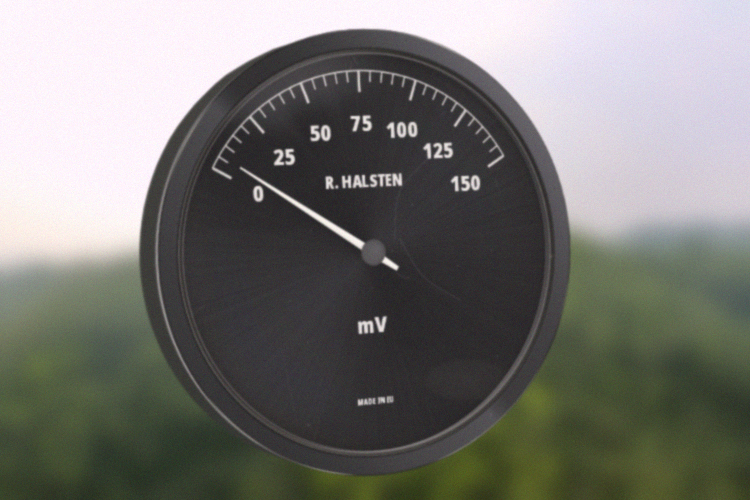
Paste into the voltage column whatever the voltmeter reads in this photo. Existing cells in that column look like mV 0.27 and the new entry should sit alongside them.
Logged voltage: mV 5
